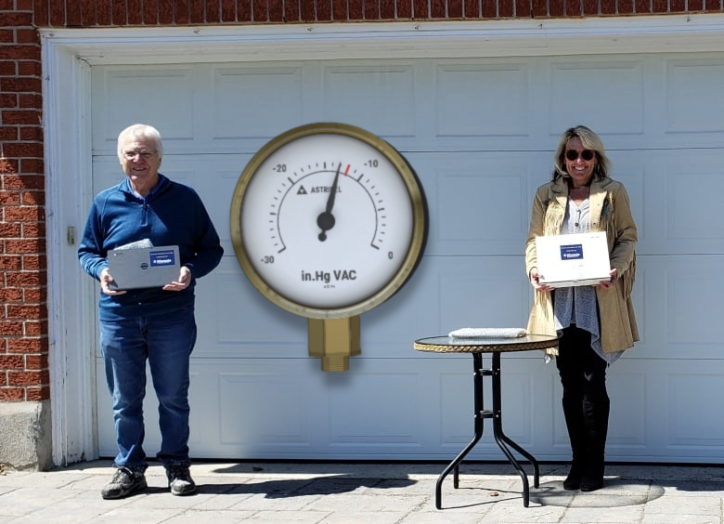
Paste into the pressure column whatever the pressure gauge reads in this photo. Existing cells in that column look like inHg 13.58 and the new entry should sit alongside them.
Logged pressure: inHg -13
